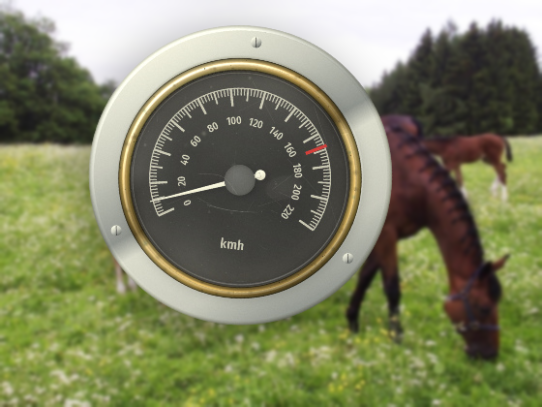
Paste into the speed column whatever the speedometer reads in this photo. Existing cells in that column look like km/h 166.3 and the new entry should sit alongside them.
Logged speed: km/h 10
